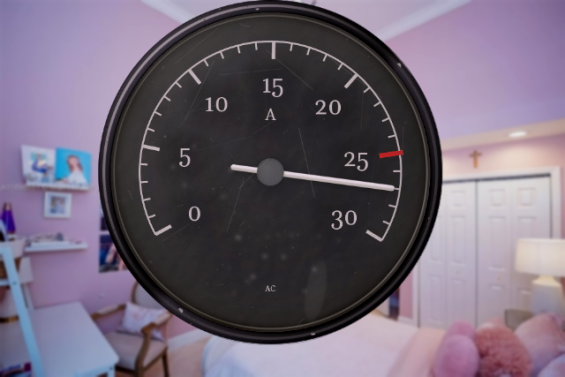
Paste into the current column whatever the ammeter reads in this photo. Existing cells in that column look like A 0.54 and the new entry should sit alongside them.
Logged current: A 27
